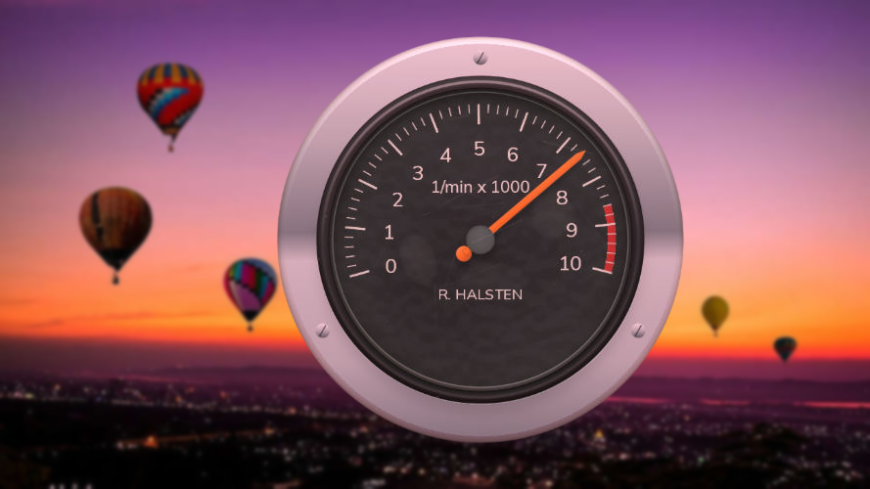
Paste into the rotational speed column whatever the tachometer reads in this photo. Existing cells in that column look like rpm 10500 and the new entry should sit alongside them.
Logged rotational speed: rpm 7400
